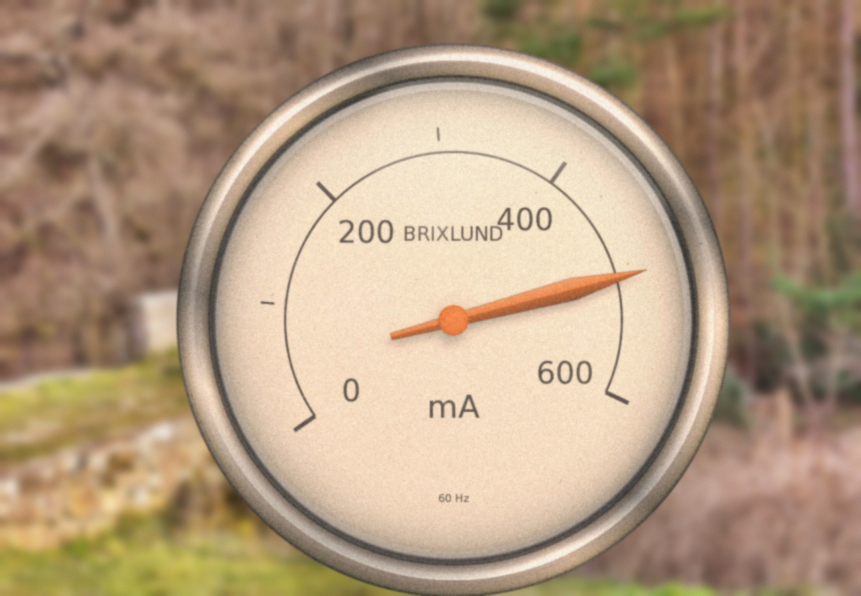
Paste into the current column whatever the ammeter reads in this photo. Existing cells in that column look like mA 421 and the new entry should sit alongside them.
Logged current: mA 500
